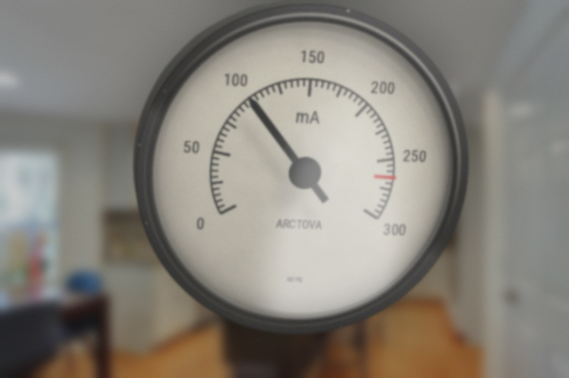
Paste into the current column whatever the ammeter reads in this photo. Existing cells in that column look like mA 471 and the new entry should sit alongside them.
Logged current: mA 100
